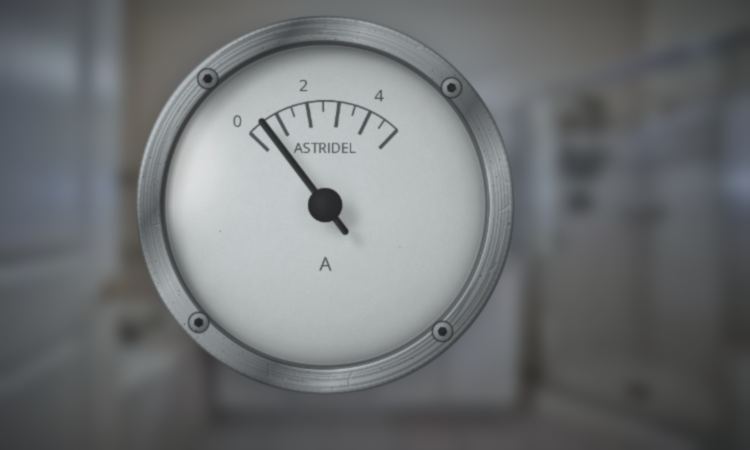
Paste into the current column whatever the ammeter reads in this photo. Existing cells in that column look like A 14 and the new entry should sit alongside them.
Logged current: A 0.5
